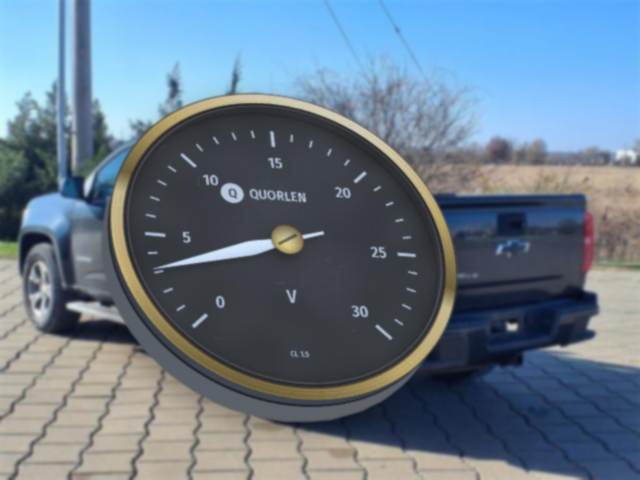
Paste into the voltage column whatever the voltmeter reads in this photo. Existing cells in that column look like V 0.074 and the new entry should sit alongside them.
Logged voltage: V 3
